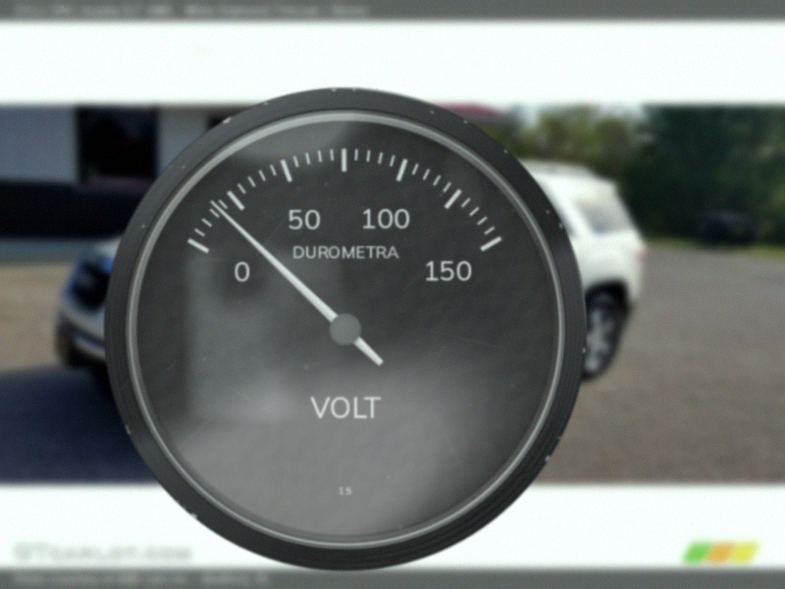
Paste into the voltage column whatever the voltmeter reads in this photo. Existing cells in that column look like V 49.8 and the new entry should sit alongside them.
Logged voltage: V 17.5
